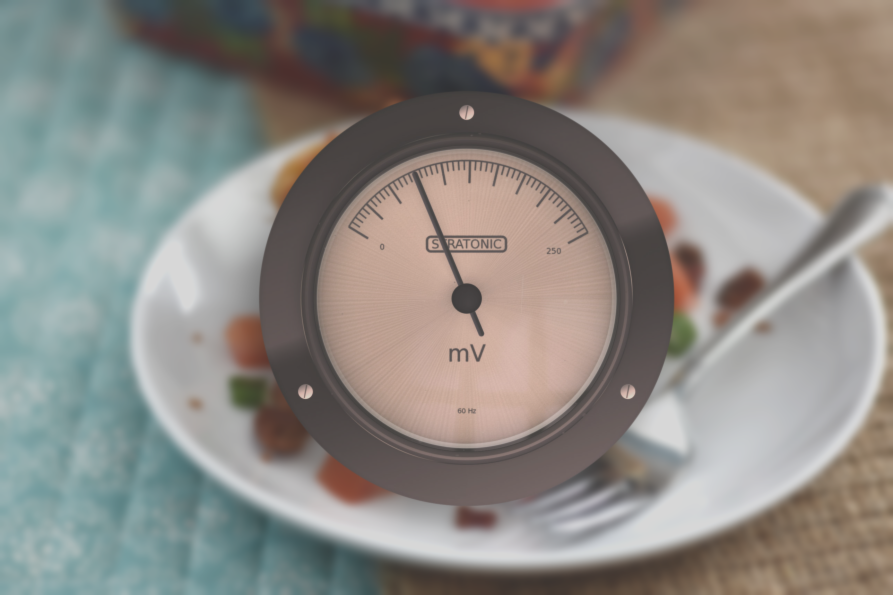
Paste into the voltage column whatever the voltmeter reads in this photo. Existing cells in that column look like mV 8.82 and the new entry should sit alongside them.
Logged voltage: mV 75
